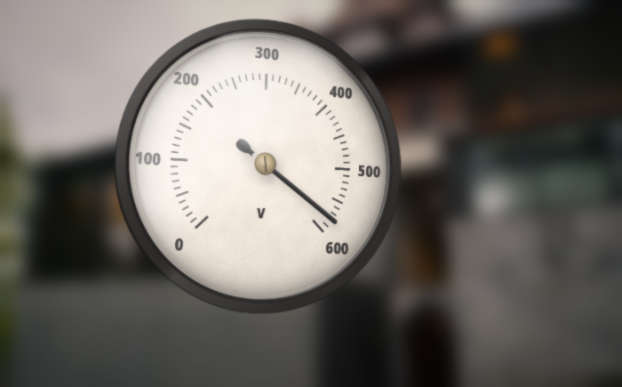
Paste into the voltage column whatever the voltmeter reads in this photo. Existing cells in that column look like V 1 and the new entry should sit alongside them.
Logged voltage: V 580
